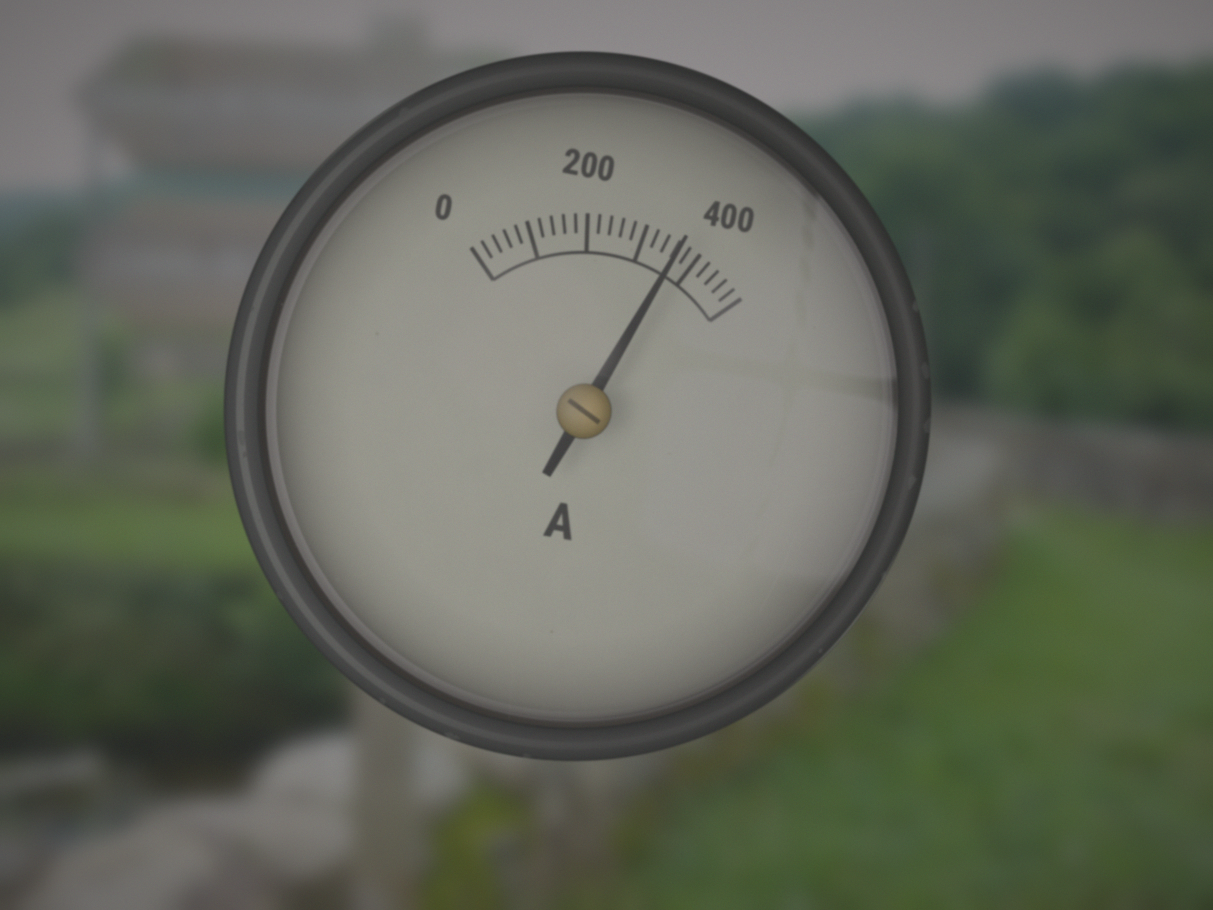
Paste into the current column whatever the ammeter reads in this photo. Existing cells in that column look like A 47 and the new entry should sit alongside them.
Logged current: A 360
